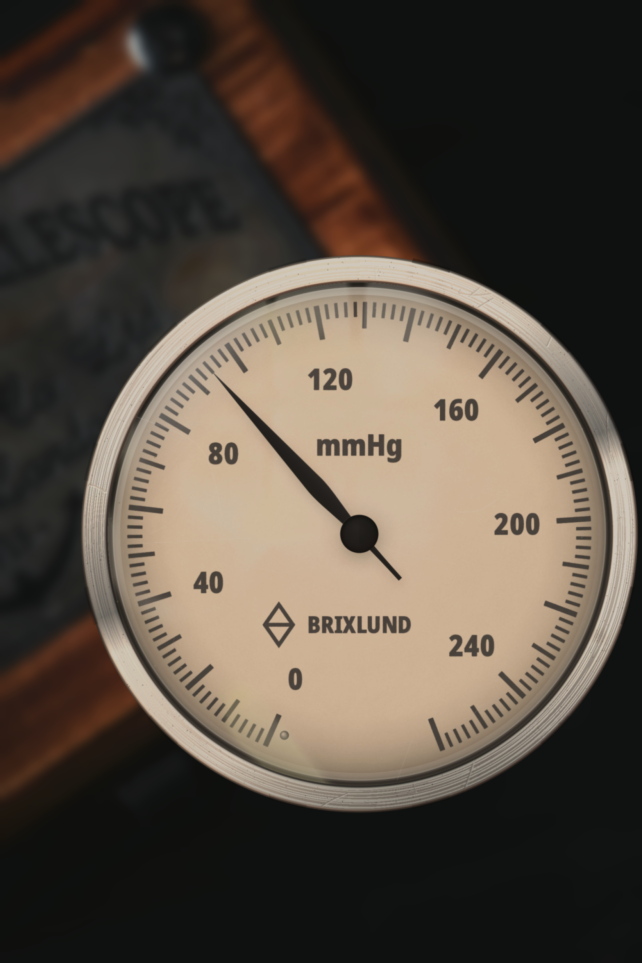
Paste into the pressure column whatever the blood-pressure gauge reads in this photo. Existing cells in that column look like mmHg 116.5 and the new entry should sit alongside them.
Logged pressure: mmHg 94
